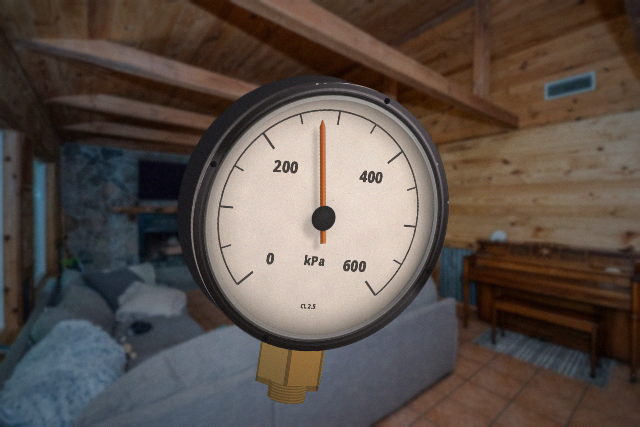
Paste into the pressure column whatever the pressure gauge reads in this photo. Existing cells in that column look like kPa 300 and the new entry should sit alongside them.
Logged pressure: kPa 275
